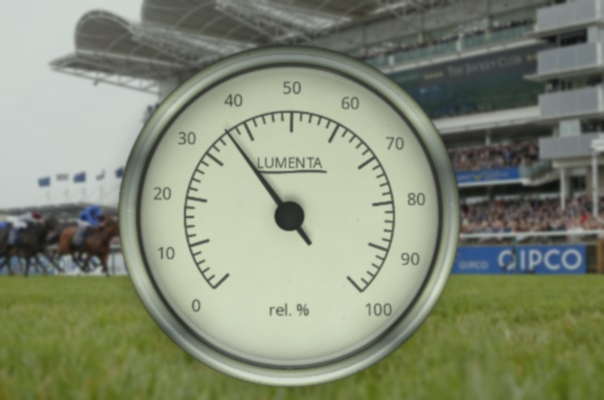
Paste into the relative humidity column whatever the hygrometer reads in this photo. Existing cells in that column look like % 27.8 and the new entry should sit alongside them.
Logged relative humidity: % 36
